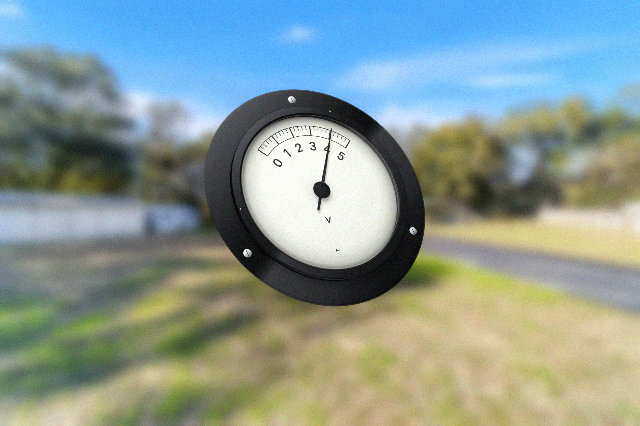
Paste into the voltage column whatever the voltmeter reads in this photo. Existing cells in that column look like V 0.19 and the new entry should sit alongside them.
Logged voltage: V 4
